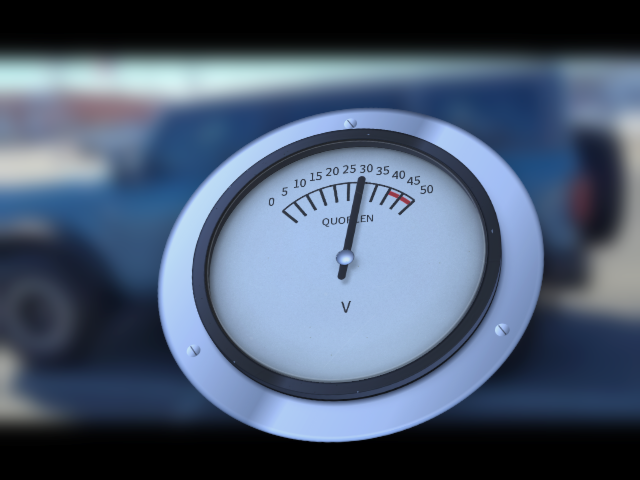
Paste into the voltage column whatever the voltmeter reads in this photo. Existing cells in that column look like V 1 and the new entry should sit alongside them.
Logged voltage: V 30
